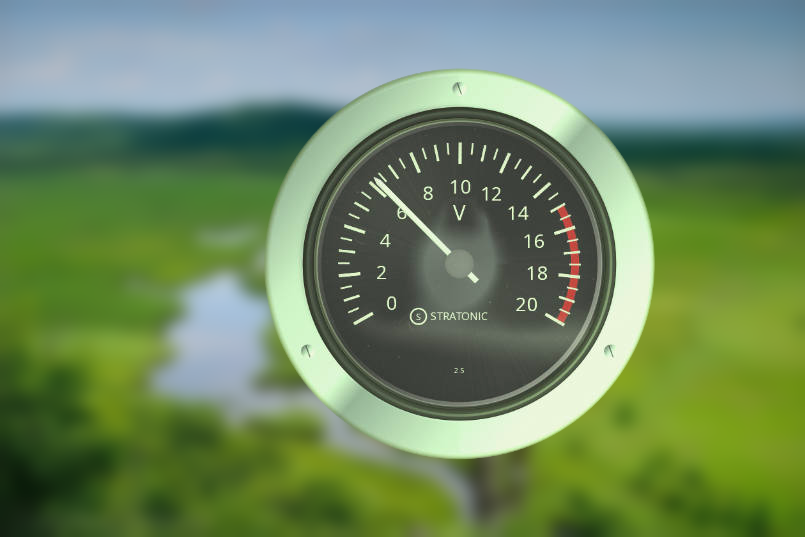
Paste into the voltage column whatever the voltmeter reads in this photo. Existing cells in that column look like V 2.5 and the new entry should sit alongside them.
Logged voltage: V 6.25
